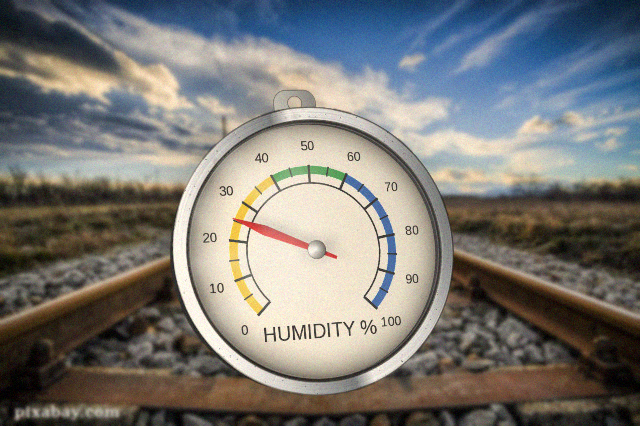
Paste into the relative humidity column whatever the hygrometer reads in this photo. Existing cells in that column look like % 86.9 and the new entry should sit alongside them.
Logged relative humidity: % 25
